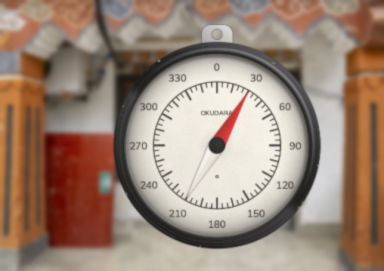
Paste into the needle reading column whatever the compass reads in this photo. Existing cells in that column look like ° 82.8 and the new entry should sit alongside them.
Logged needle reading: ° 30
